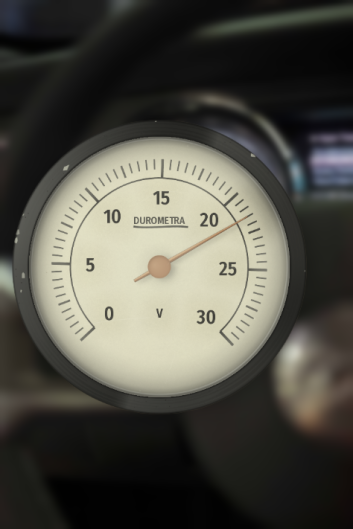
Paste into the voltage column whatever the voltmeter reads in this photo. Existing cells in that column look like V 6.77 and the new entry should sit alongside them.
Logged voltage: V 21.5
